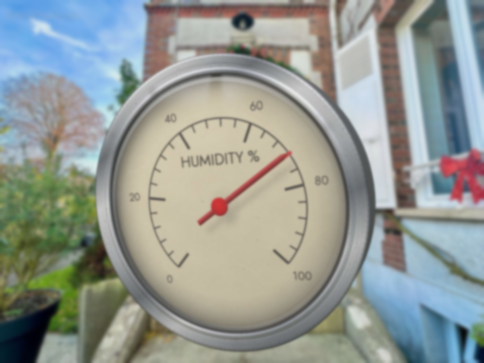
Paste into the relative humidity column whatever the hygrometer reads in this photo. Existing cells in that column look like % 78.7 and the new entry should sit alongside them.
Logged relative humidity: % 72
